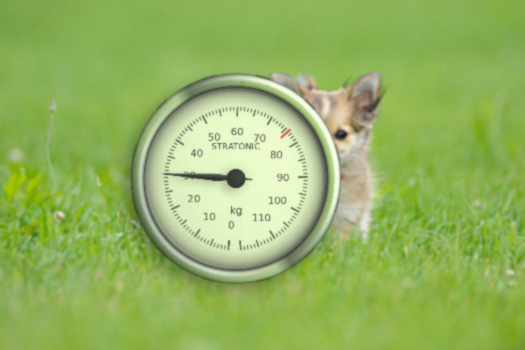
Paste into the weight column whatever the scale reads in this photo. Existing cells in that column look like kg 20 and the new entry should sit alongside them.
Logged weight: kg 30
